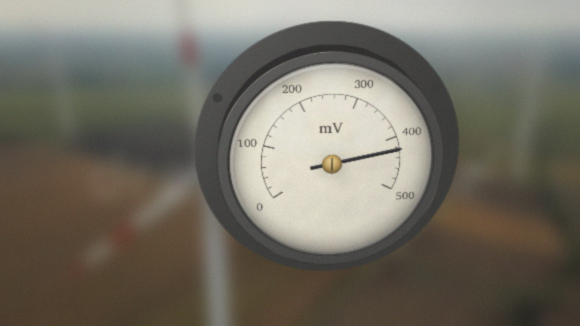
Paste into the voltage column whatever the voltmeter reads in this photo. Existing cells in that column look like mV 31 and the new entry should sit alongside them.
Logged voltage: mV 420
